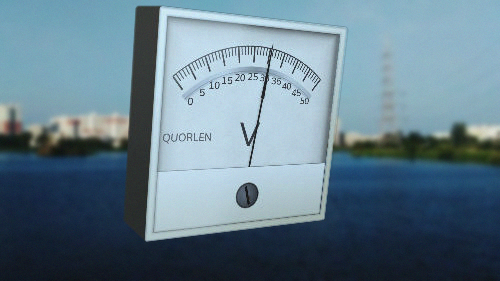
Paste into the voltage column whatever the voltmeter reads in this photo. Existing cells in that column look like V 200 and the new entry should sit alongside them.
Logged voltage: V 30
